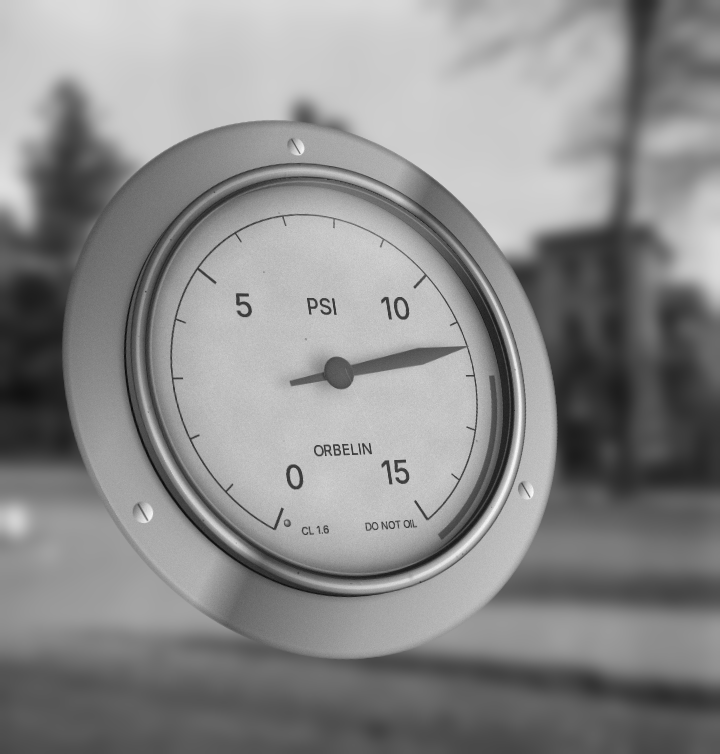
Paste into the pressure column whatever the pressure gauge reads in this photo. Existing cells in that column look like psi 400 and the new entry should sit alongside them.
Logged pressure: psi 11.5
